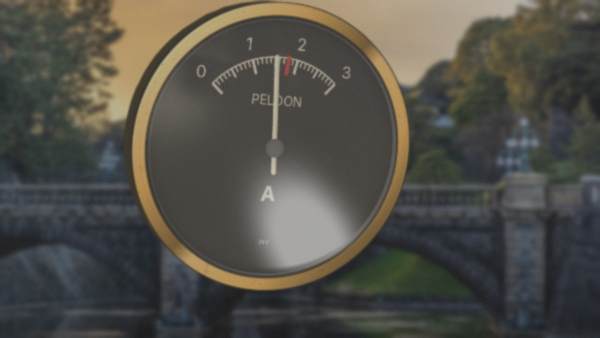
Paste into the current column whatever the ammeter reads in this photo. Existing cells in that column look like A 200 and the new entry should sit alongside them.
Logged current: A 1.5
